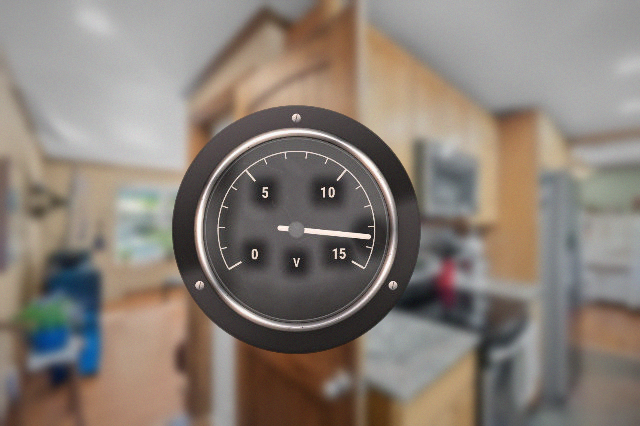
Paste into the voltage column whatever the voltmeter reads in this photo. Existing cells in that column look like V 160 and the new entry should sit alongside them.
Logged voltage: V 13.5
